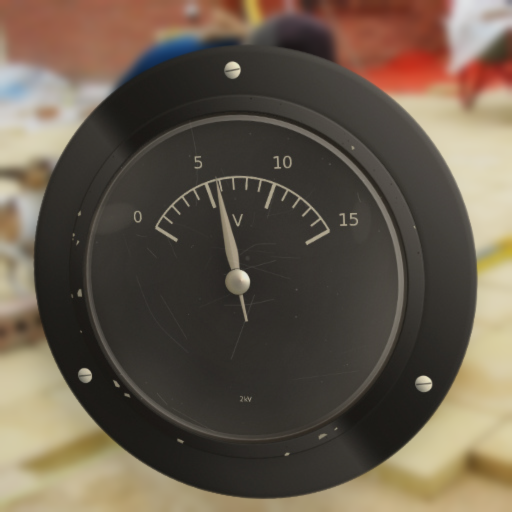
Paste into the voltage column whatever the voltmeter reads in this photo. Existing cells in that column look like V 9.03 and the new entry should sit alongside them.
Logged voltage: V 6
